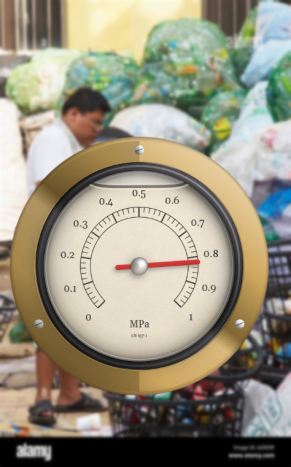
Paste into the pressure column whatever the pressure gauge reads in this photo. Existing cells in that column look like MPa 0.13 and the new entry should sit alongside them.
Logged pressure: MPa 0.82
